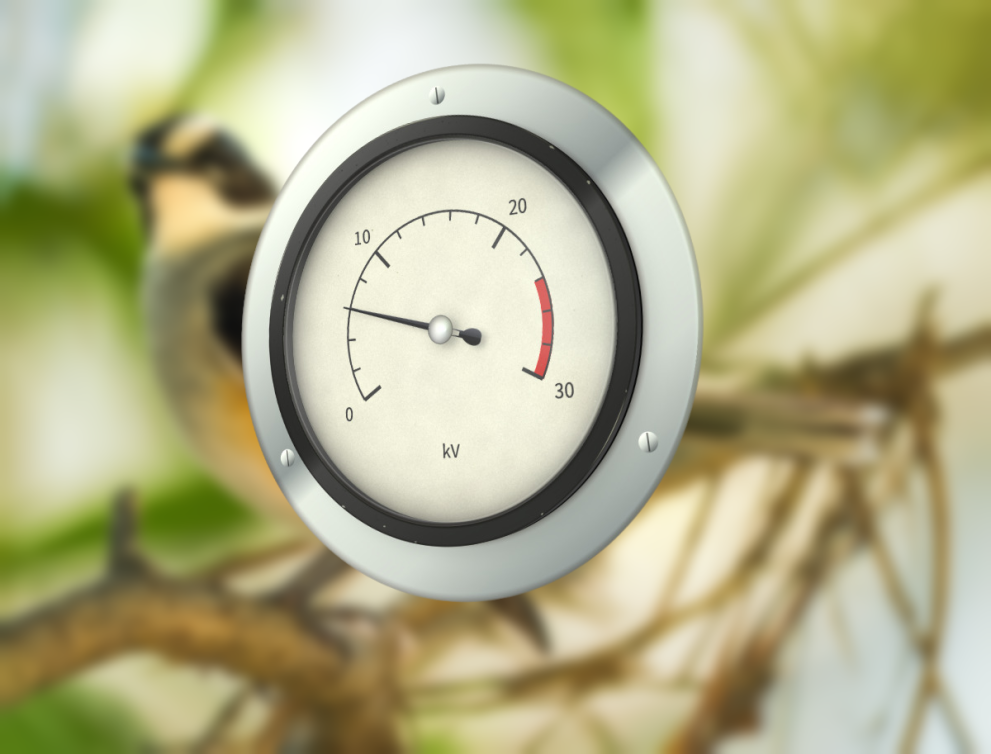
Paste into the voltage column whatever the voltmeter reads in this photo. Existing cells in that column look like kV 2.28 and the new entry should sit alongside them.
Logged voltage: kV 6
